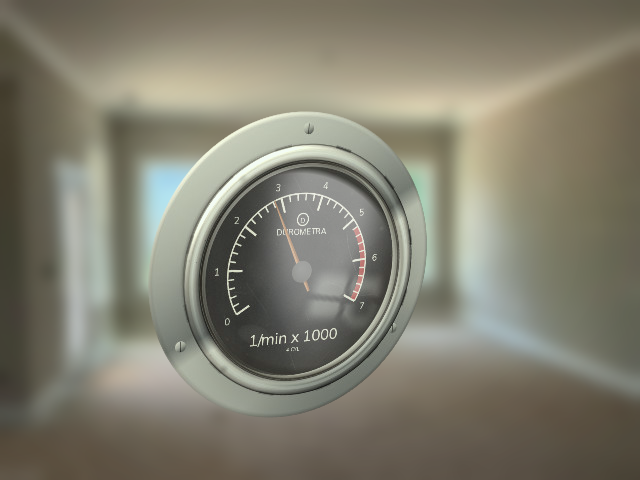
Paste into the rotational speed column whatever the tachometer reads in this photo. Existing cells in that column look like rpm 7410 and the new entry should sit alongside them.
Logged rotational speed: rpm 2800
